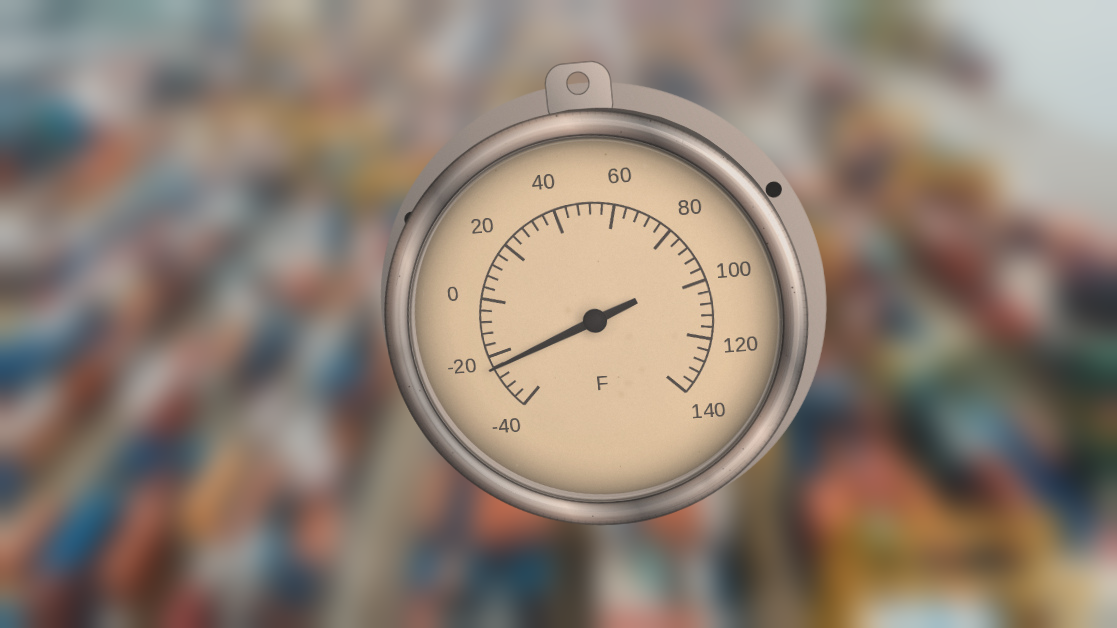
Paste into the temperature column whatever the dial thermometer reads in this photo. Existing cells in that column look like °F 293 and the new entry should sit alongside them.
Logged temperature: °F -24
